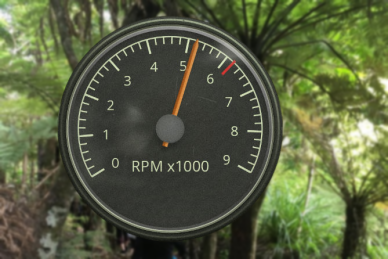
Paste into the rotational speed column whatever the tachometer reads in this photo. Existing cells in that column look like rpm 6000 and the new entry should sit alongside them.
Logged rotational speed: rpm 5200
